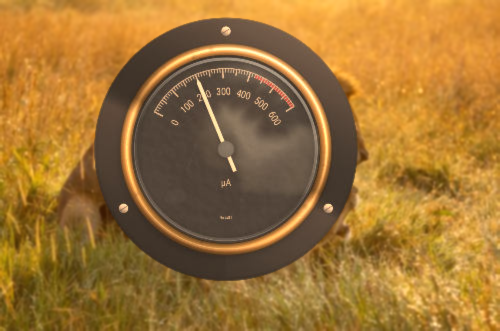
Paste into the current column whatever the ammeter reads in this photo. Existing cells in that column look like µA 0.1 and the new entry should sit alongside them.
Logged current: µA 200
